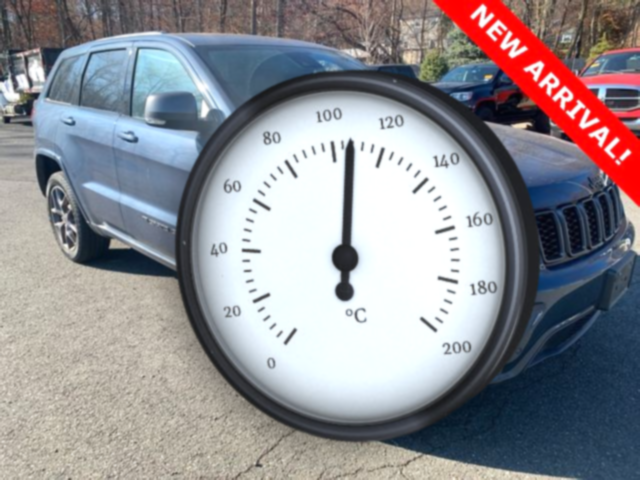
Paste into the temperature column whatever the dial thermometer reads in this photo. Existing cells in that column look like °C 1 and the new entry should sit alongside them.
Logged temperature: °C 108
